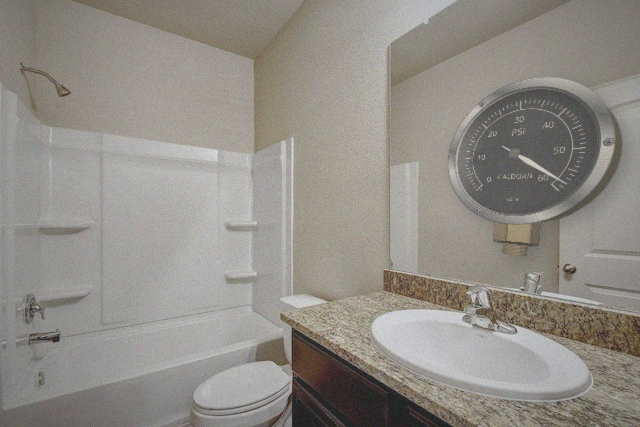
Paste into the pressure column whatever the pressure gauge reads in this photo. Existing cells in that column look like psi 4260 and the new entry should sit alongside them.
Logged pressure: psi 58
